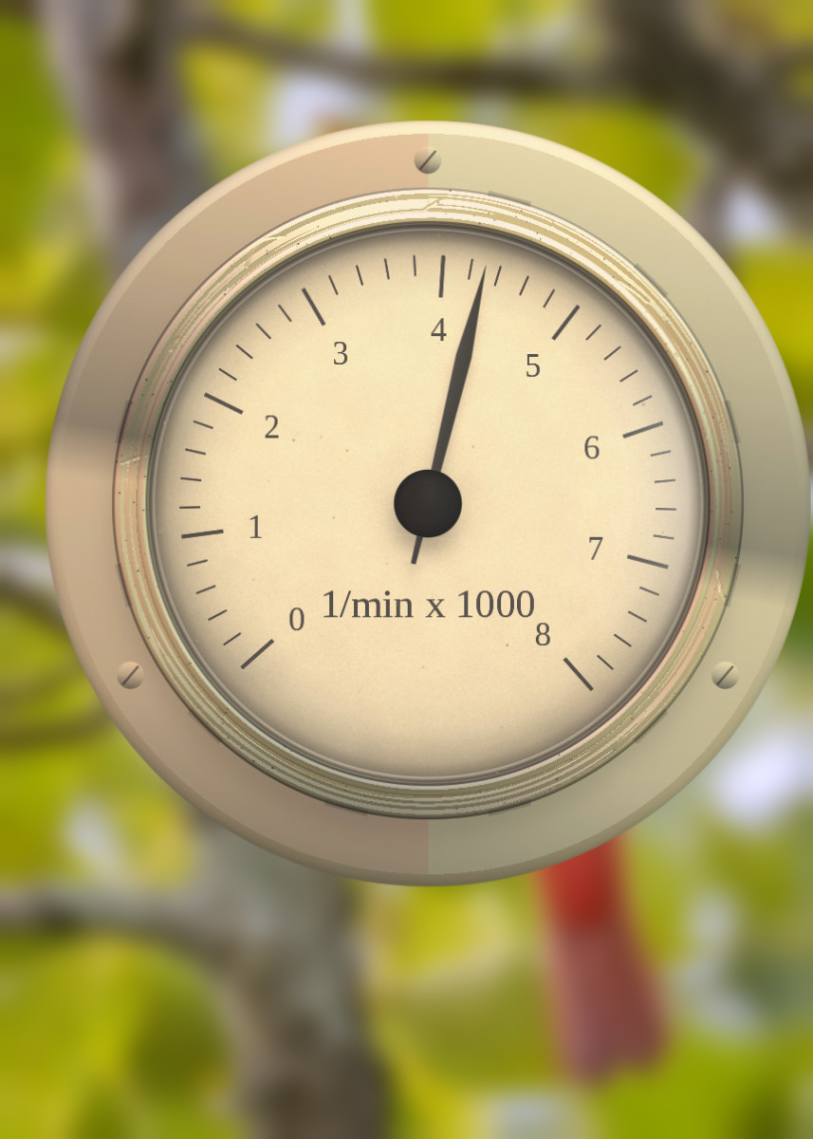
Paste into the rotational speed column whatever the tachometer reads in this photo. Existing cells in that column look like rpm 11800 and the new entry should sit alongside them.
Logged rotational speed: rpm 4300
